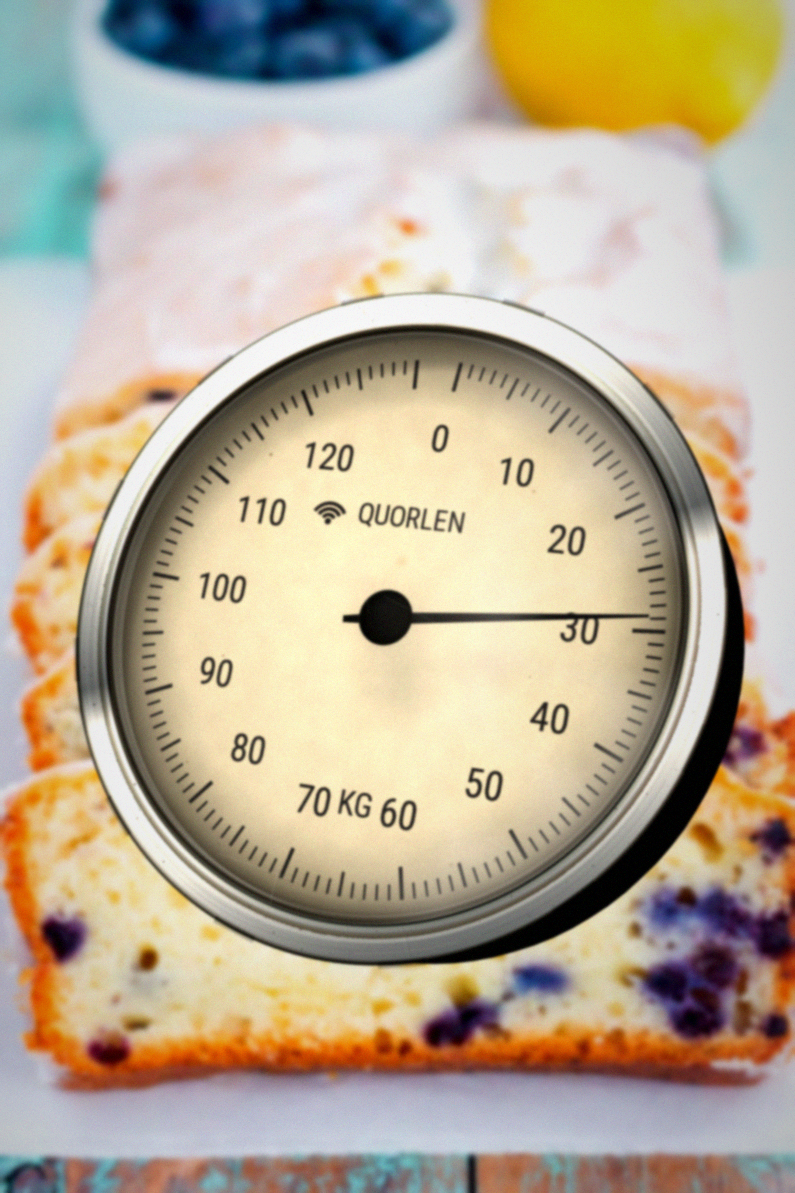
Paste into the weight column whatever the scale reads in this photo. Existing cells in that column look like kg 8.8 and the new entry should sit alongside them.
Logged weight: kg 29
